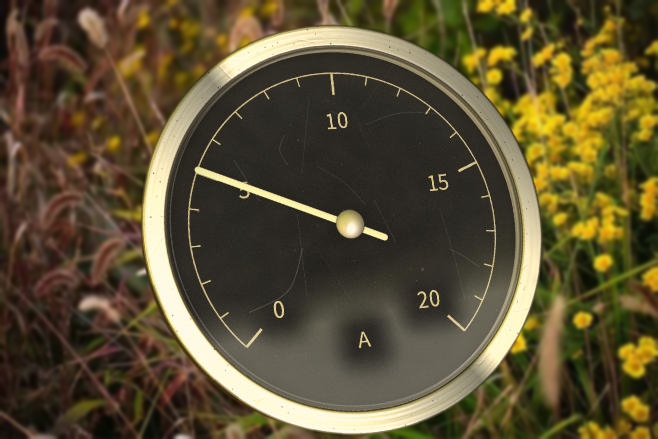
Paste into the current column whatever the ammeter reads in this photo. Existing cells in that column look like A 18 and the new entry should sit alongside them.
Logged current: A 5
